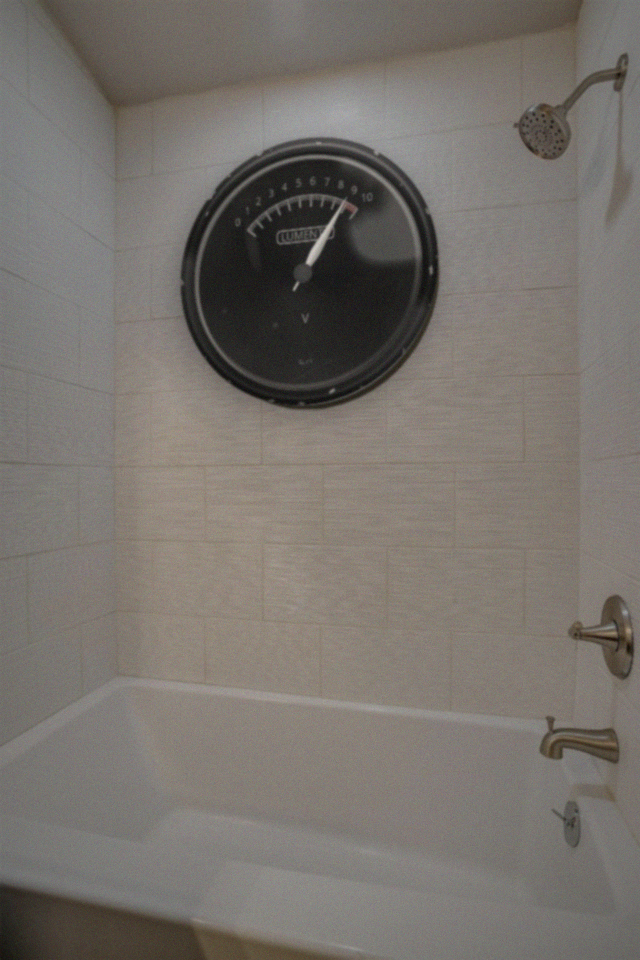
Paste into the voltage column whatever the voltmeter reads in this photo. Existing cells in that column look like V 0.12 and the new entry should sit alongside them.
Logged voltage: V 9
